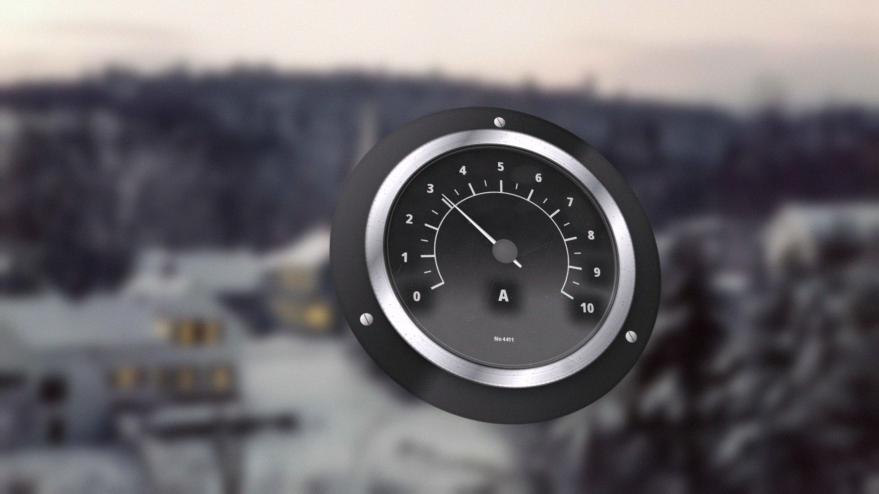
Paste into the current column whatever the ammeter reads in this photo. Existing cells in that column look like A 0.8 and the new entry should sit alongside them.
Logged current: A 3
